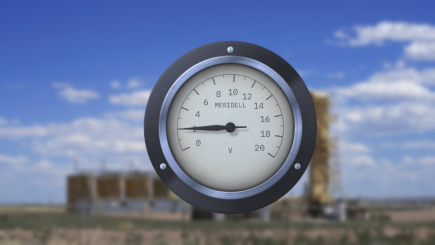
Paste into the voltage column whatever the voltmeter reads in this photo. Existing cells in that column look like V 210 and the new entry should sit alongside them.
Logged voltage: V 2
